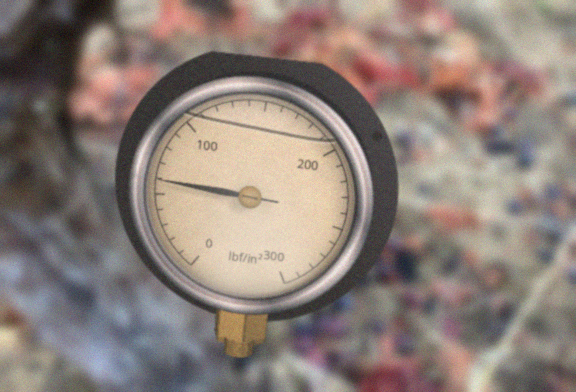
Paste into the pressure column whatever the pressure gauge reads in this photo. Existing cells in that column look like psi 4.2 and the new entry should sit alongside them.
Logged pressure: psi 60
